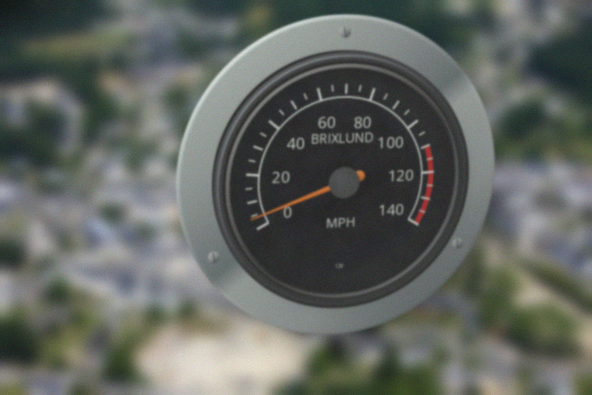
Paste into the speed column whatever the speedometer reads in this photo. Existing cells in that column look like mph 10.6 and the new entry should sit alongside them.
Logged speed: mph 5
